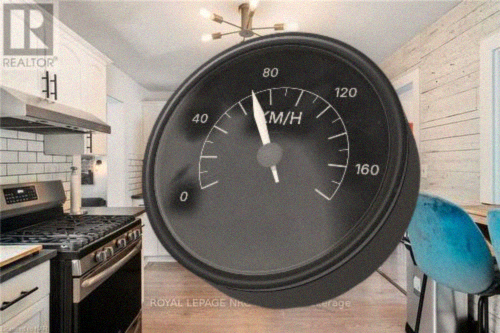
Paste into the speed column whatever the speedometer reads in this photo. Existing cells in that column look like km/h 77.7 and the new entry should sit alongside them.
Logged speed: km/h 70
